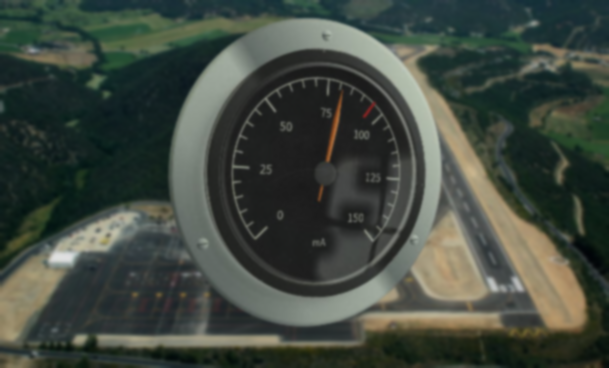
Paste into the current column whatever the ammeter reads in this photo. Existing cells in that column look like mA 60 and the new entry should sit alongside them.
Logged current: mA 80
